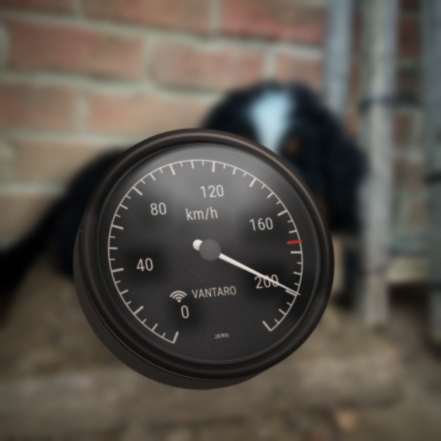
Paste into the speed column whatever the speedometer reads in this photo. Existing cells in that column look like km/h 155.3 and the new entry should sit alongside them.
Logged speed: km/h 200
